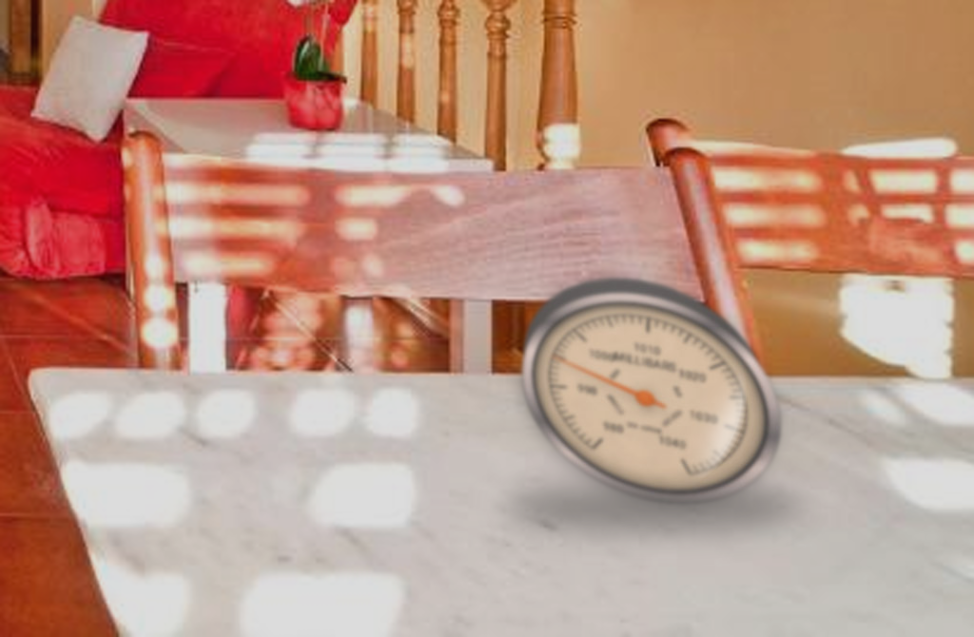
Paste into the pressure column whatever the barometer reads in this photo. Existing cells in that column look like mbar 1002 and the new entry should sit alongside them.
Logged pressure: mbar 995
